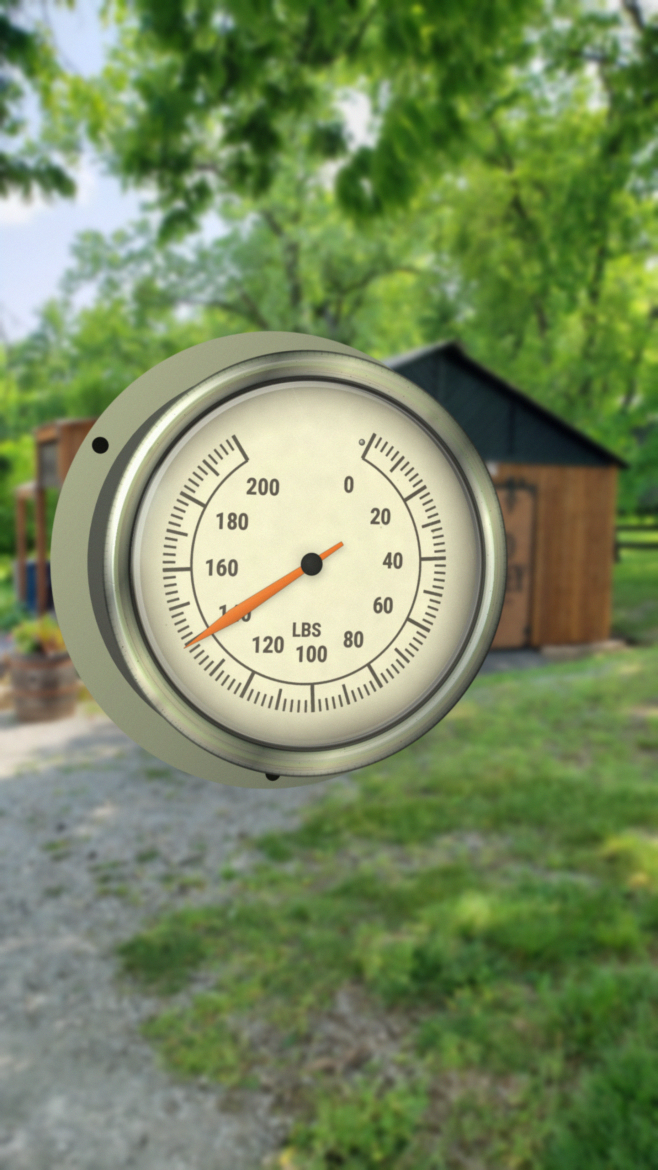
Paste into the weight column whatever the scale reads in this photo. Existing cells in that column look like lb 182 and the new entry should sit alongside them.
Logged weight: lb 140
